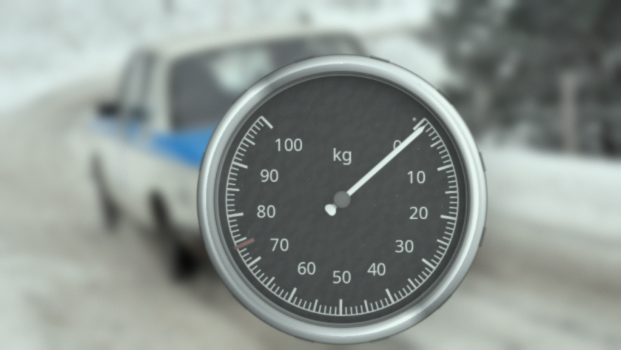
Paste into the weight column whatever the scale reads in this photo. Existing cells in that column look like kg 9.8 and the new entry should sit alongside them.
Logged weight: kg 1
